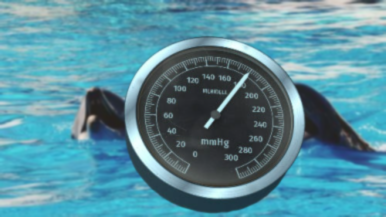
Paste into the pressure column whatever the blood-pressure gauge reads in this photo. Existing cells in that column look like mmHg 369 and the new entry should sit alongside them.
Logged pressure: mmHg 180
